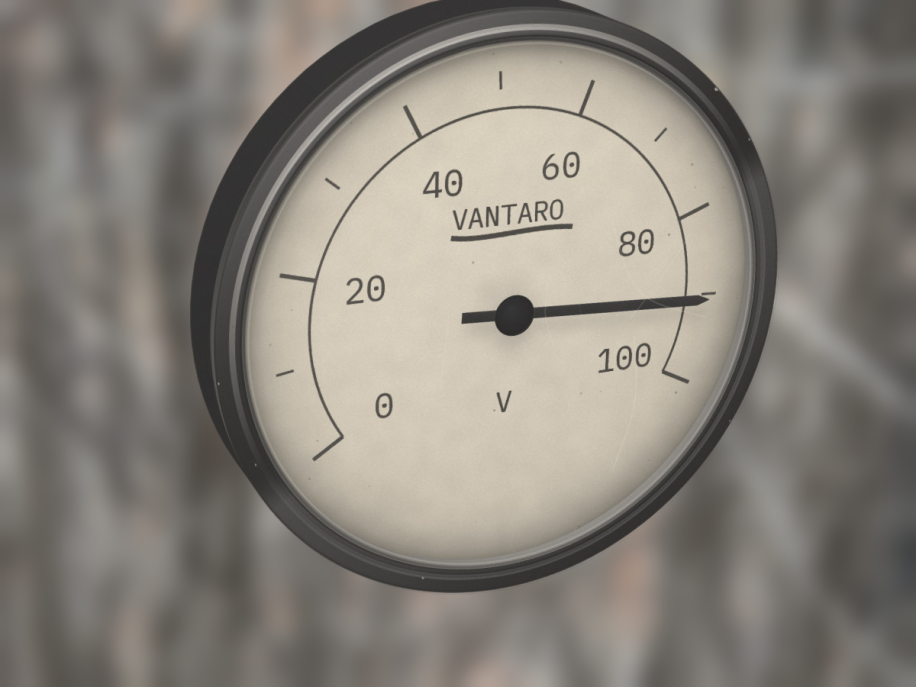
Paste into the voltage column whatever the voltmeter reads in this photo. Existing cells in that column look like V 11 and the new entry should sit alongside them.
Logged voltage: V 90
